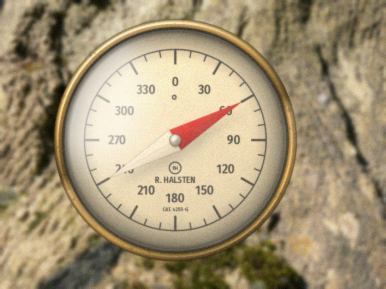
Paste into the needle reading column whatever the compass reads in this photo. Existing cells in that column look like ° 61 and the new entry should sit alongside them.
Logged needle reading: ° 60
